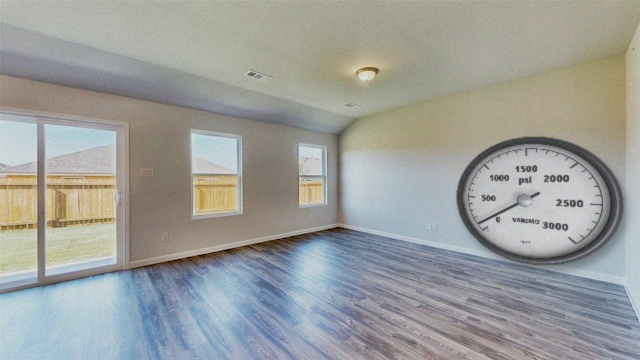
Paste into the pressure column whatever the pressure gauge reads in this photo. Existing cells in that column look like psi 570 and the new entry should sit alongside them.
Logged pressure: psi 100
